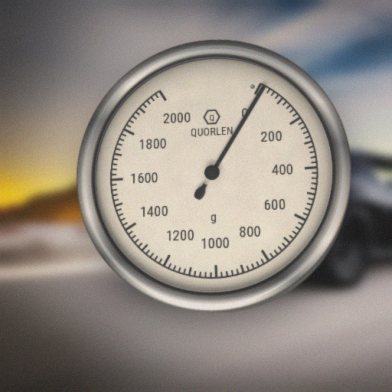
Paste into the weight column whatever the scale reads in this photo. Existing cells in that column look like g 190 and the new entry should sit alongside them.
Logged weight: g 20
